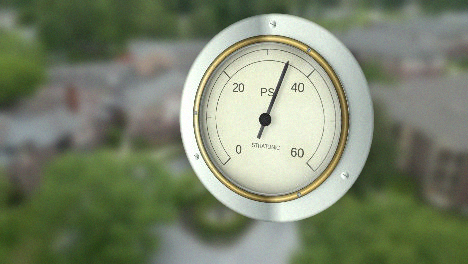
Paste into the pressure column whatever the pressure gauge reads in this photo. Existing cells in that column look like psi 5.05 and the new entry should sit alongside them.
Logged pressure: psi 35
